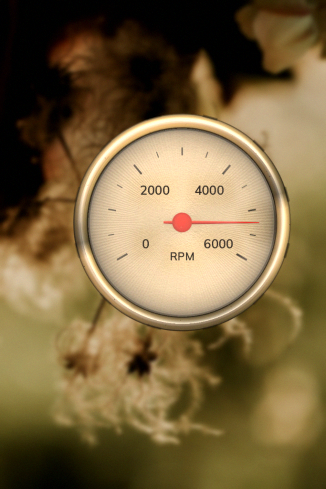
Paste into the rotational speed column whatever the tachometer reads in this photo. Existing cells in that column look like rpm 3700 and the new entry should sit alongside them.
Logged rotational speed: rpm 5250
